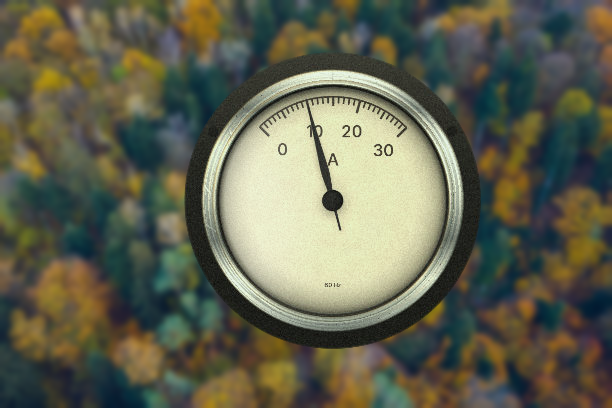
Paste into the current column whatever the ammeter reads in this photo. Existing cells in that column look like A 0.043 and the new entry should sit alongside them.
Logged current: A 10
